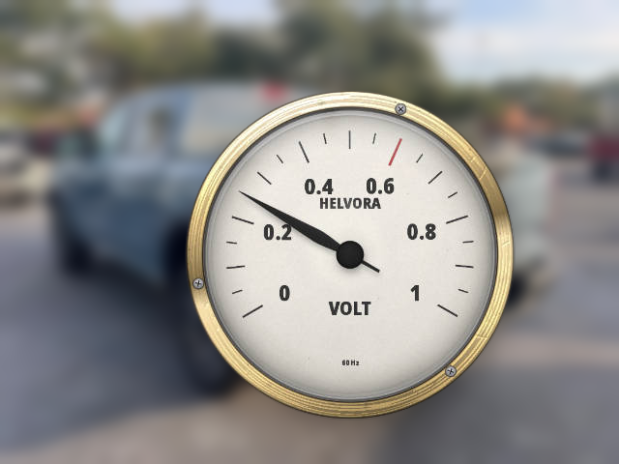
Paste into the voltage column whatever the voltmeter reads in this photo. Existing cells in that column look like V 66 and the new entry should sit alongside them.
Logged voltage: V 0.25
